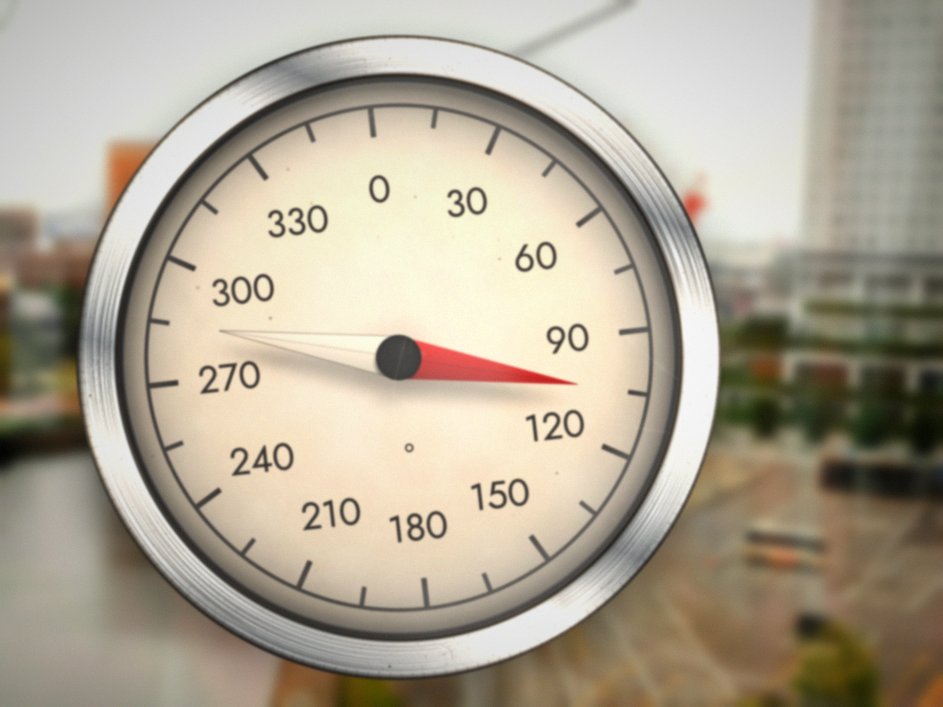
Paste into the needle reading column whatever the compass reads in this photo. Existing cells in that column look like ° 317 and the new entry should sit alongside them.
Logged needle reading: ° 105
